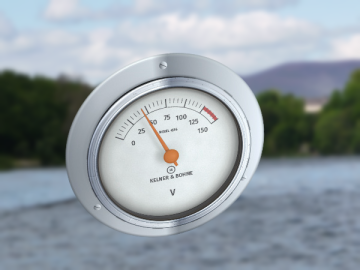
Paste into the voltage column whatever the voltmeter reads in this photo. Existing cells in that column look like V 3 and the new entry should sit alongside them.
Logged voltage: V 45
